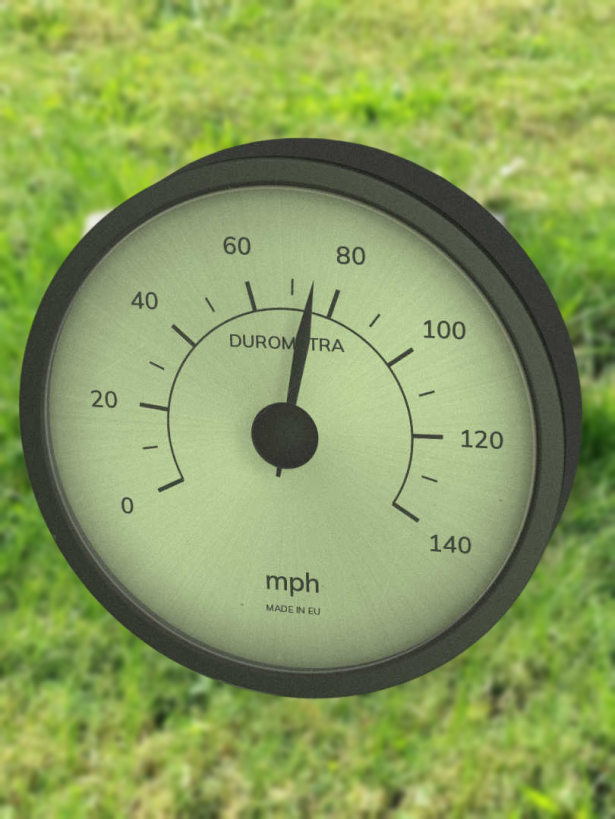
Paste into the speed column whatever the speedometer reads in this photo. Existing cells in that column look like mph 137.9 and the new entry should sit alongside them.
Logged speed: mph 75
